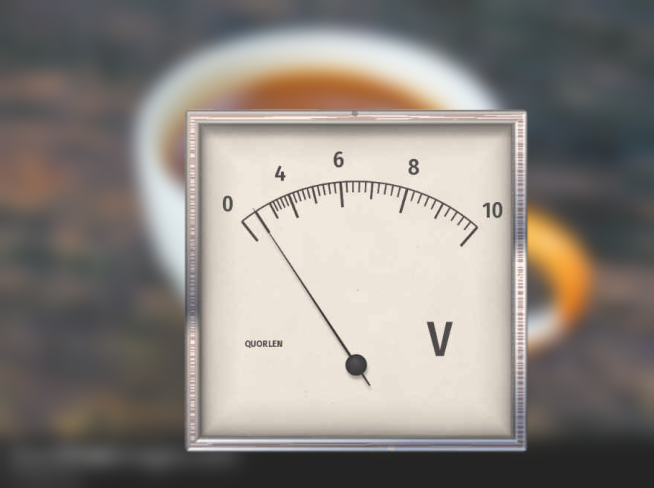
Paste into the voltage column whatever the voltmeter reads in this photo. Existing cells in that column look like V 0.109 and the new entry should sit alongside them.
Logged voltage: V 2
